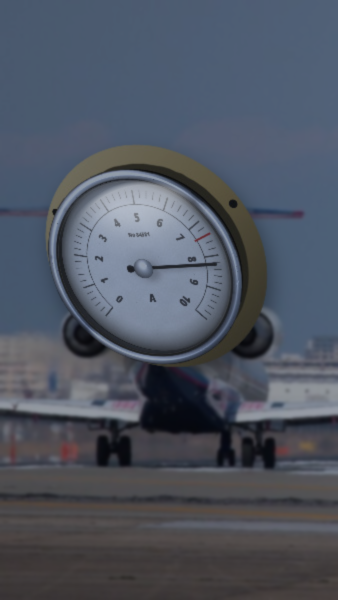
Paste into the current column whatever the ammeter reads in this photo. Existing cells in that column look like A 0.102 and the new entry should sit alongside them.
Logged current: A 8.2
